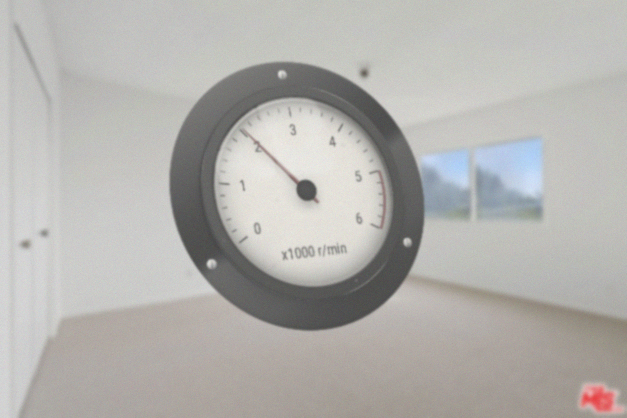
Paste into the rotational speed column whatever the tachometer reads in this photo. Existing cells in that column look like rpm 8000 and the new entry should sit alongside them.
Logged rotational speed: rpm 2000
